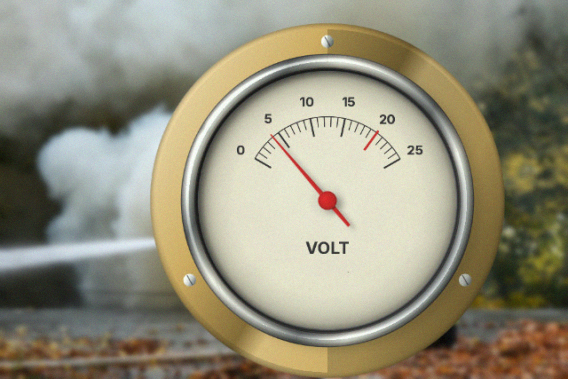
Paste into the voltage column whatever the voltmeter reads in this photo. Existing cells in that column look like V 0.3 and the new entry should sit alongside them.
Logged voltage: V 4
